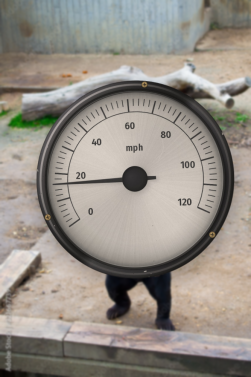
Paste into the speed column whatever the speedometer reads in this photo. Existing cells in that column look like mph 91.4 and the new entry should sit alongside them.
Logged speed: mph 16
